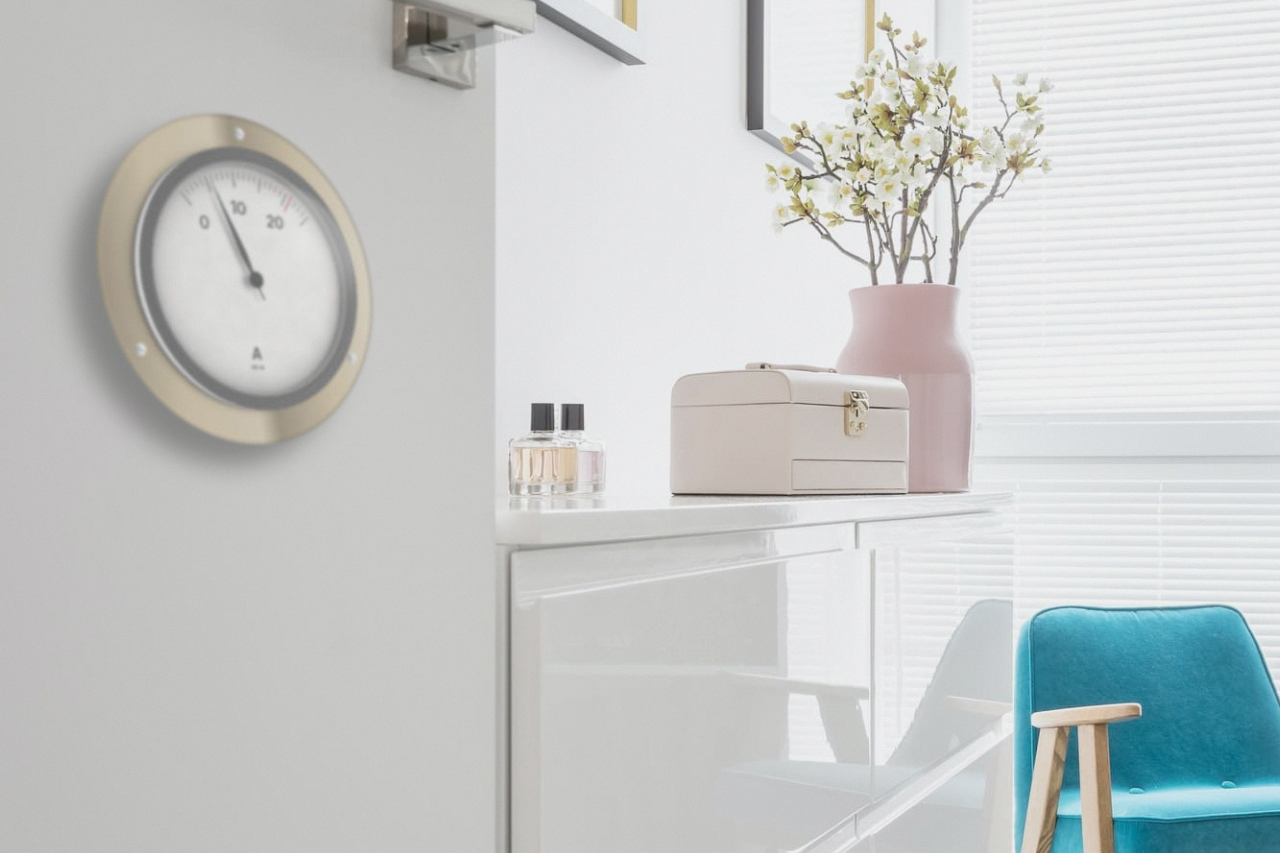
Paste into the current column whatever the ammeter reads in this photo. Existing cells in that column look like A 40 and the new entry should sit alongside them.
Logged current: A 5
